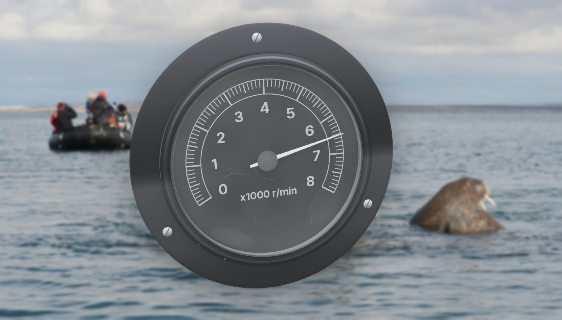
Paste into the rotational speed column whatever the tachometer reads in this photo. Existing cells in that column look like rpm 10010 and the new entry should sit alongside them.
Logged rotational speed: rpm 6500
